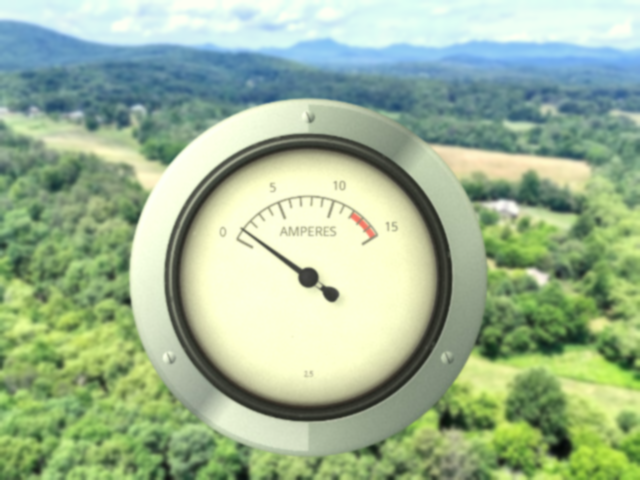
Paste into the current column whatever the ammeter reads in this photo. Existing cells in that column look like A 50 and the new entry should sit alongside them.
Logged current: A 1
